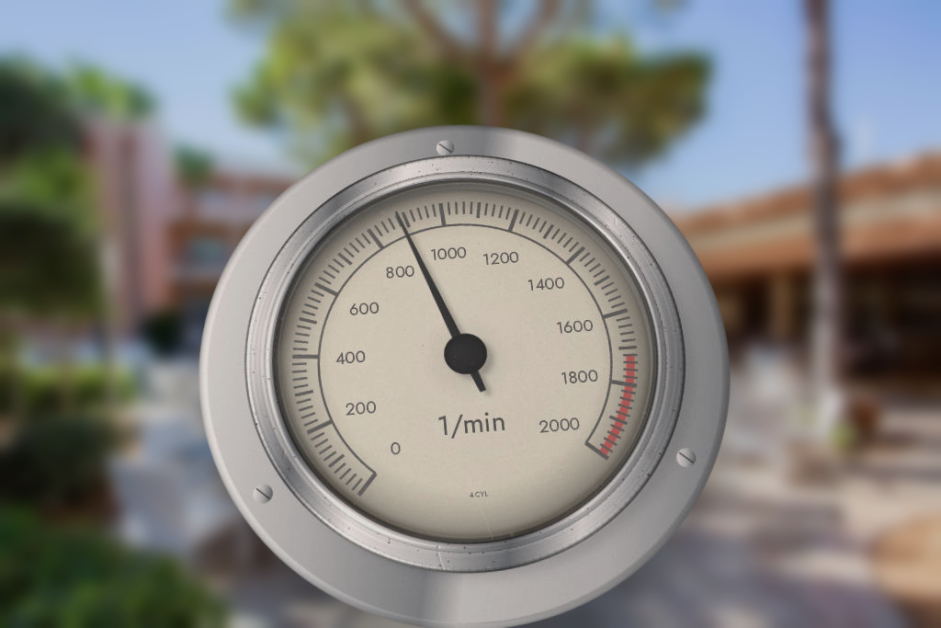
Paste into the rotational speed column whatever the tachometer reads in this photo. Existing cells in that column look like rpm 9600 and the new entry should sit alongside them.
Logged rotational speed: rpm 880
